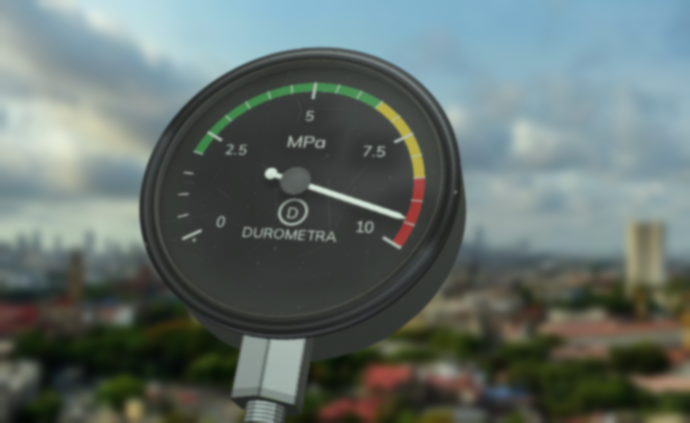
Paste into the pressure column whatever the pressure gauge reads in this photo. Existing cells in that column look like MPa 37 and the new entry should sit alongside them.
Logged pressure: MPa 9.5
